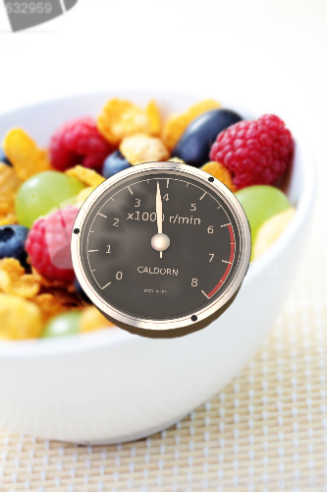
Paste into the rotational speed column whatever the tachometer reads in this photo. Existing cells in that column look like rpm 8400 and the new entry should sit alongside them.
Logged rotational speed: rpm 3750
